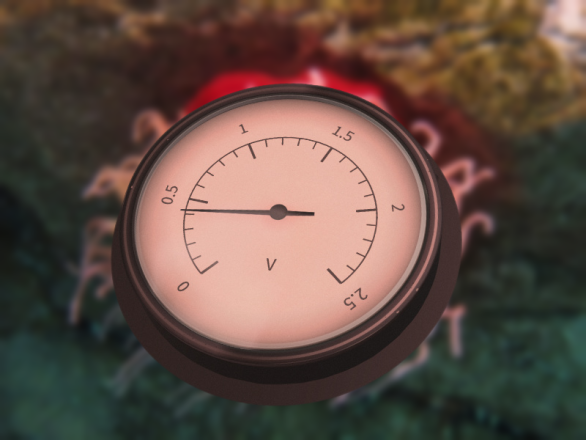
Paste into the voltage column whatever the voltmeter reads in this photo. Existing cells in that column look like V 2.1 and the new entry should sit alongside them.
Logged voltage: V 0.4
